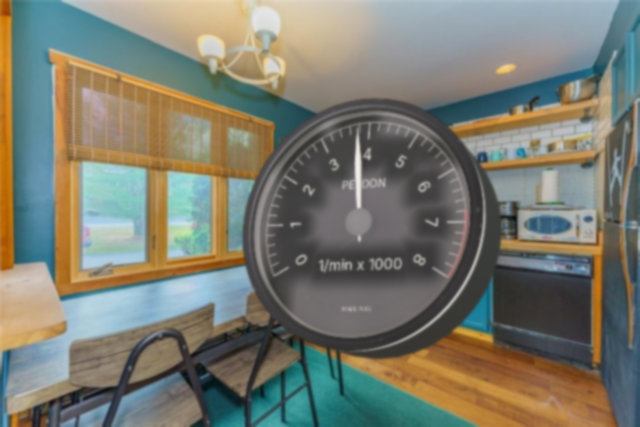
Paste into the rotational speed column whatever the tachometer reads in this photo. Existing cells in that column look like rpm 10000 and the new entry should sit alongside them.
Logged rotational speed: rpm 3800
